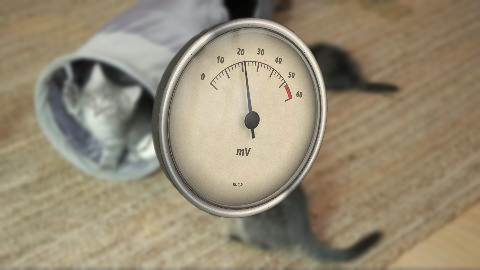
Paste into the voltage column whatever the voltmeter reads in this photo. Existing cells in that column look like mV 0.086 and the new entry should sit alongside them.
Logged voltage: mV 20
